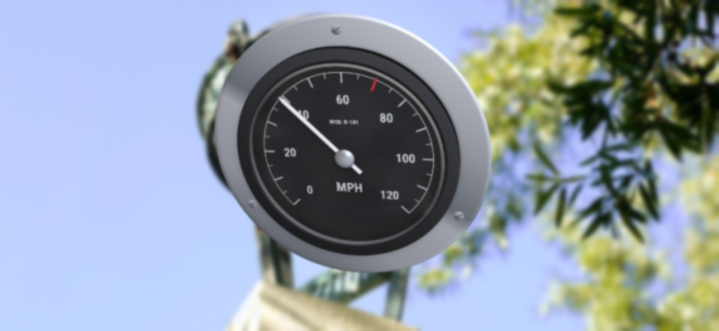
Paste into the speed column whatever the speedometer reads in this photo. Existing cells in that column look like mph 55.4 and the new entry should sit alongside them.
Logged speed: mph 40
